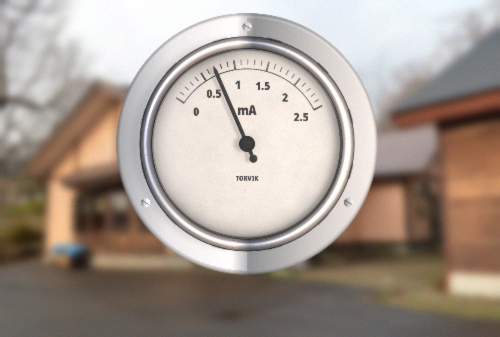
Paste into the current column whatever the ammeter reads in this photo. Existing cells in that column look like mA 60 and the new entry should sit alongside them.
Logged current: mA 0.7
